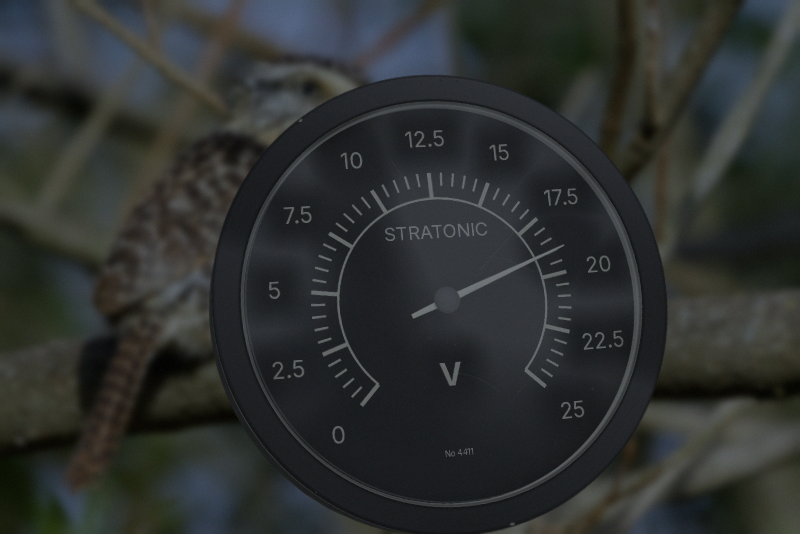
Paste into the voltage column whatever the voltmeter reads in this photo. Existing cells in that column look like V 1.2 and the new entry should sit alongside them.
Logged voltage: V 19
